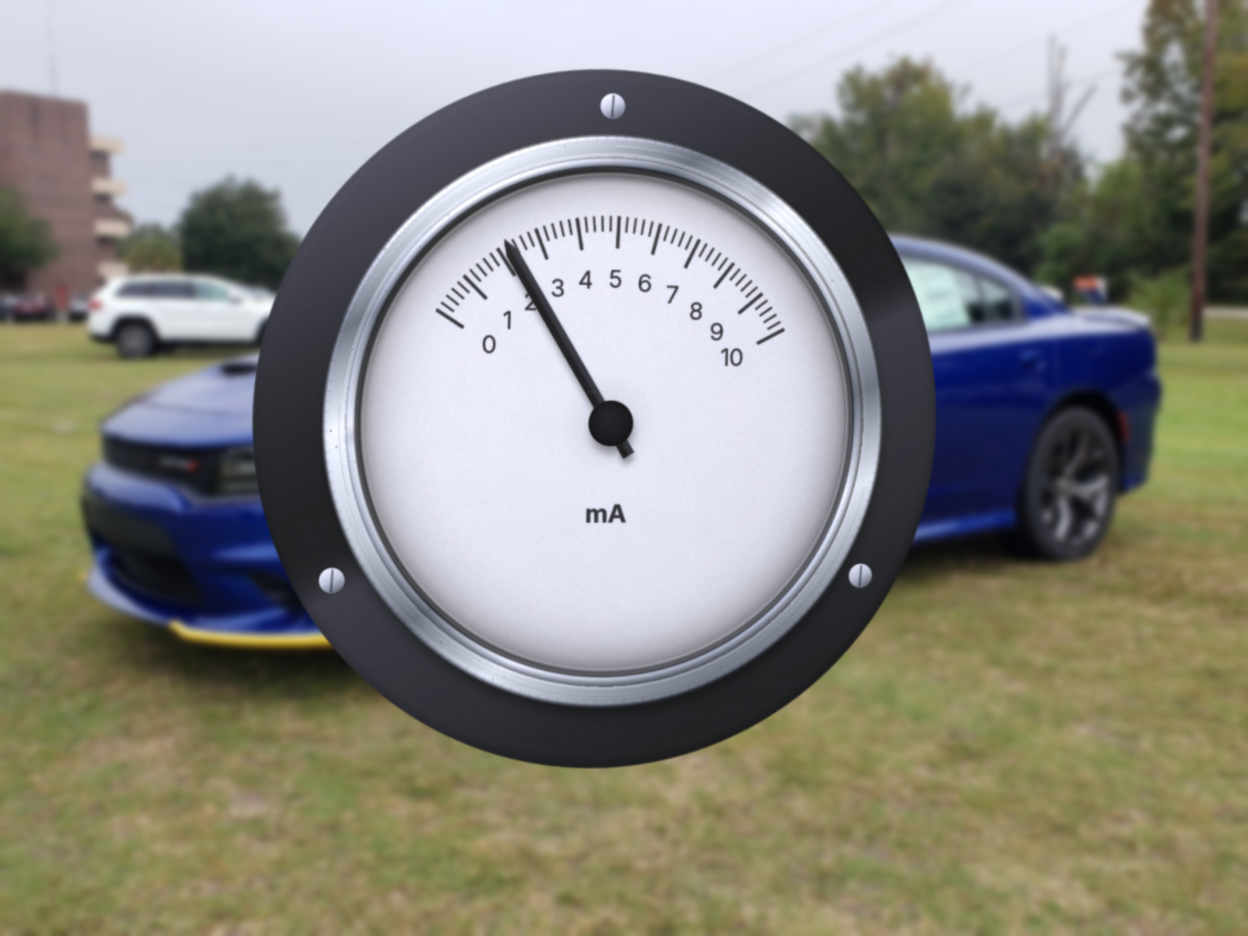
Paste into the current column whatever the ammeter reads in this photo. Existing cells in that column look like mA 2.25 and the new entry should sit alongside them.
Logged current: mA 2.2
